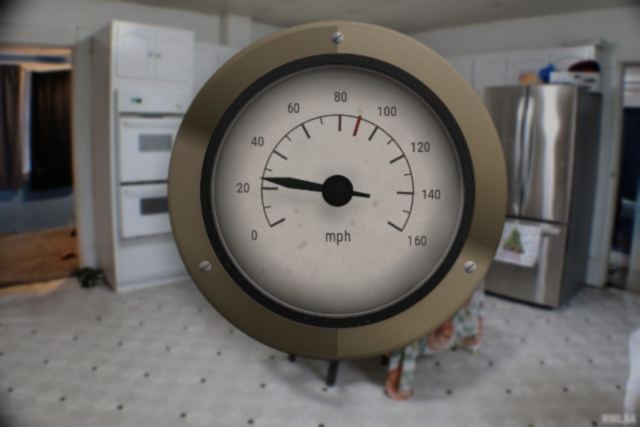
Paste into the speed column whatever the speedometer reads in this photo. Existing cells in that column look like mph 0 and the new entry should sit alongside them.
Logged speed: mph 25
